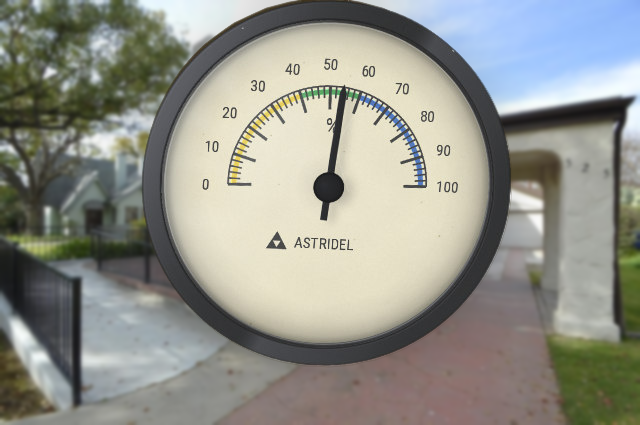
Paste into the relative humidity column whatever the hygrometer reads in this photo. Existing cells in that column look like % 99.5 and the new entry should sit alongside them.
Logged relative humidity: % 54
